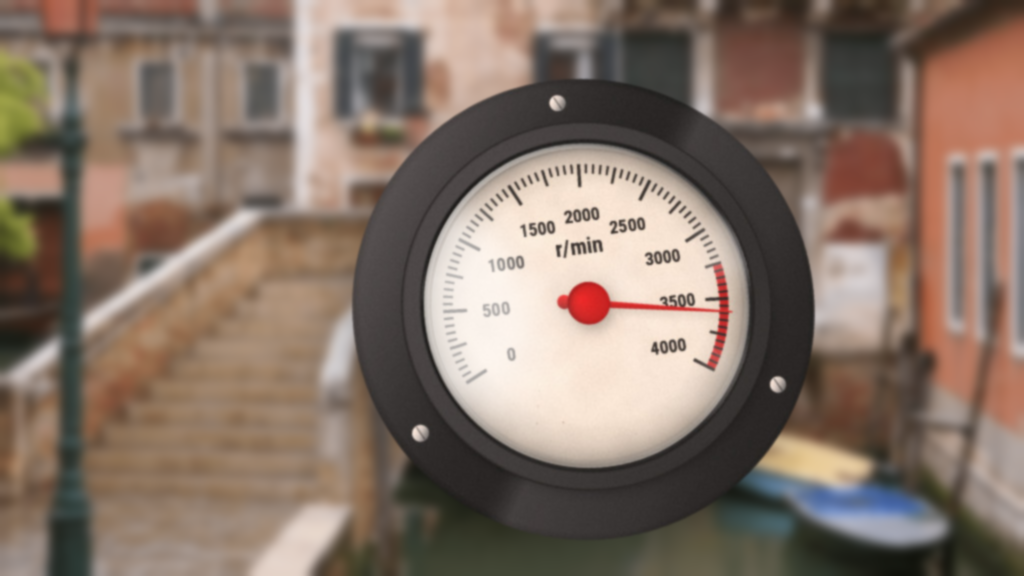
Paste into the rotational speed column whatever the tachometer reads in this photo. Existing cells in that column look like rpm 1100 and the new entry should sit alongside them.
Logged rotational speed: rpm 3600
